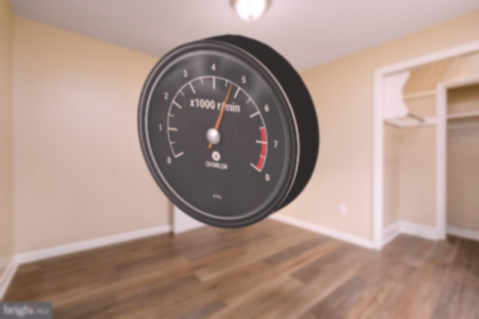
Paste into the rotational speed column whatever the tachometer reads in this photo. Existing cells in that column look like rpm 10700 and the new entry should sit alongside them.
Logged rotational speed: rpm 4750
